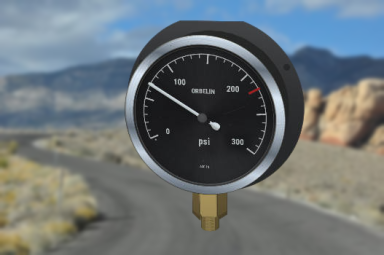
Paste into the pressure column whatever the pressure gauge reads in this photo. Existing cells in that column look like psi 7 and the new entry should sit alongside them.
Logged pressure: psi 70
